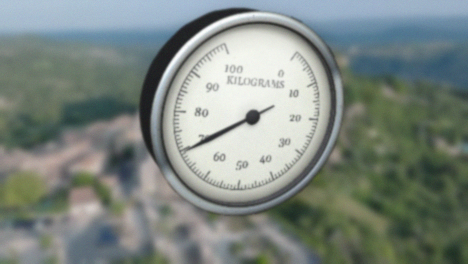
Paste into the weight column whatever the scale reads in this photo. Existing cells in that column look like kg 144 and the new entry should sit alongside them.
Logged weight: kg 70
